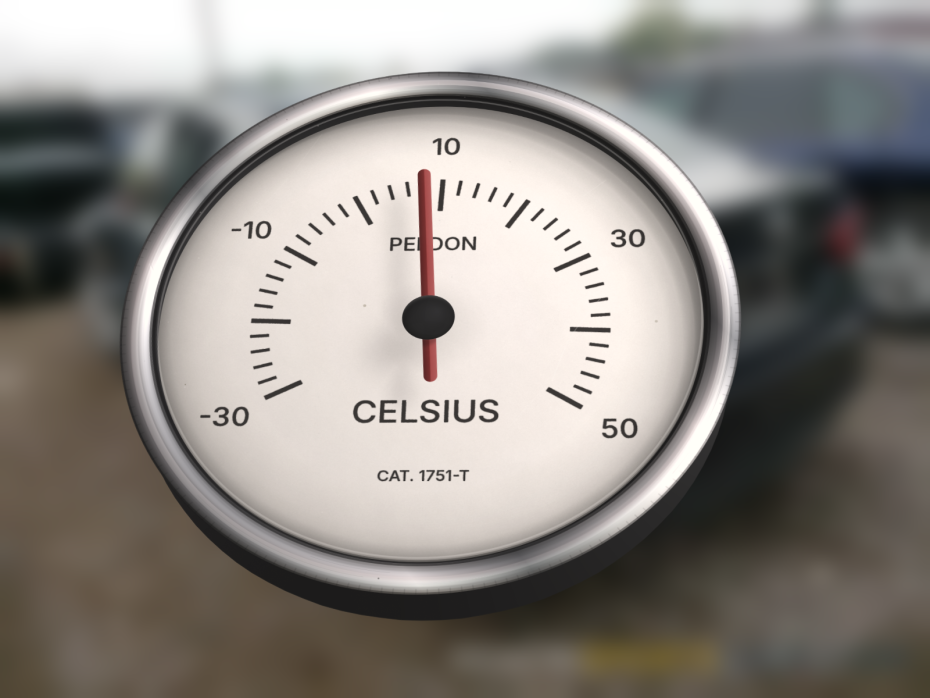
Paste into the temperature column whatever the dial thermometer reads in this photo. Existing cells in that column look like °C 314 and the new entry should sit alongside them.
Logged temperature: °C 8
